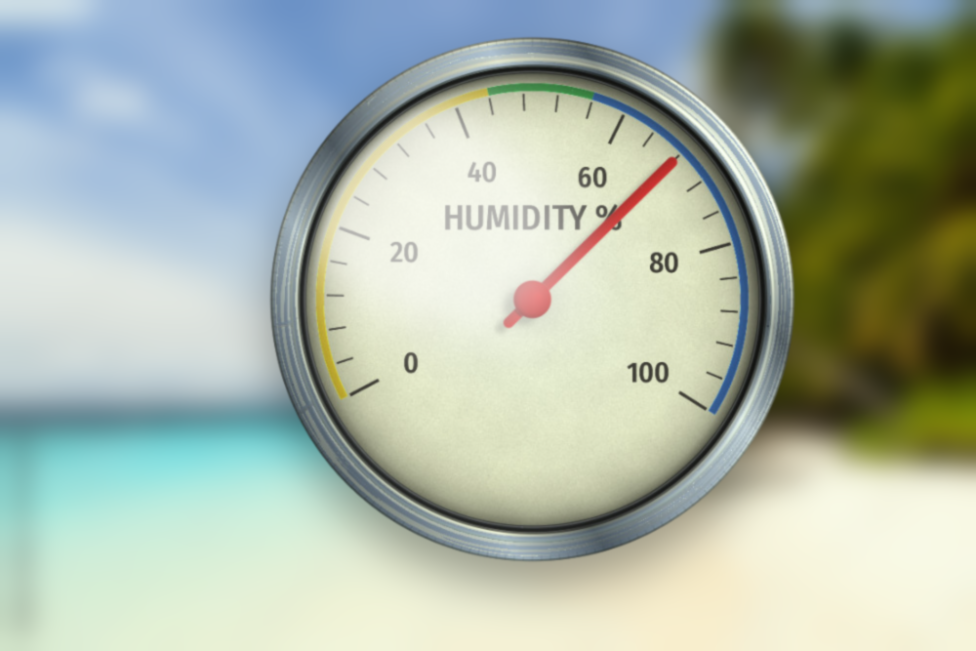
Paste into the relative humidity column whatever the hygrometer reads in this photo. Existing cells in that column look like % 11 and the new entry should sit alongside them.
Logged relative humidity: % 68
